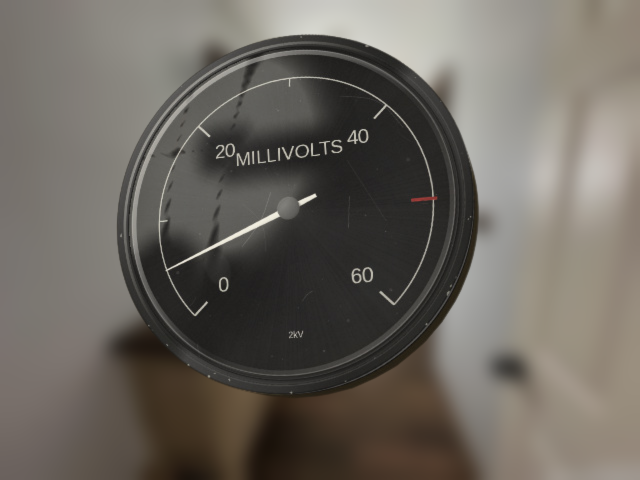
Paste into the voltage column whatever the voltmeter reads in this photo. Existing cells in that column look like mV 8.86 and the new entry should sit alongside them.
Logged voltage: mV 5
